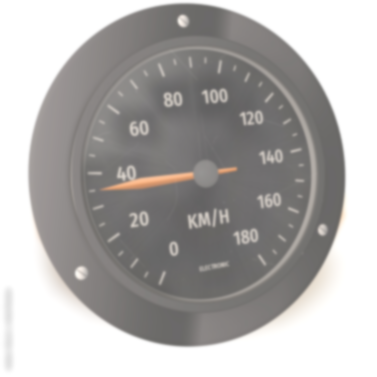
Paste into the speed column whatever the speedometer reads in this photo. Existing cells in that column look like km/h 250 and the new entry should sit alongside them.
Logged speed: km/h 35
